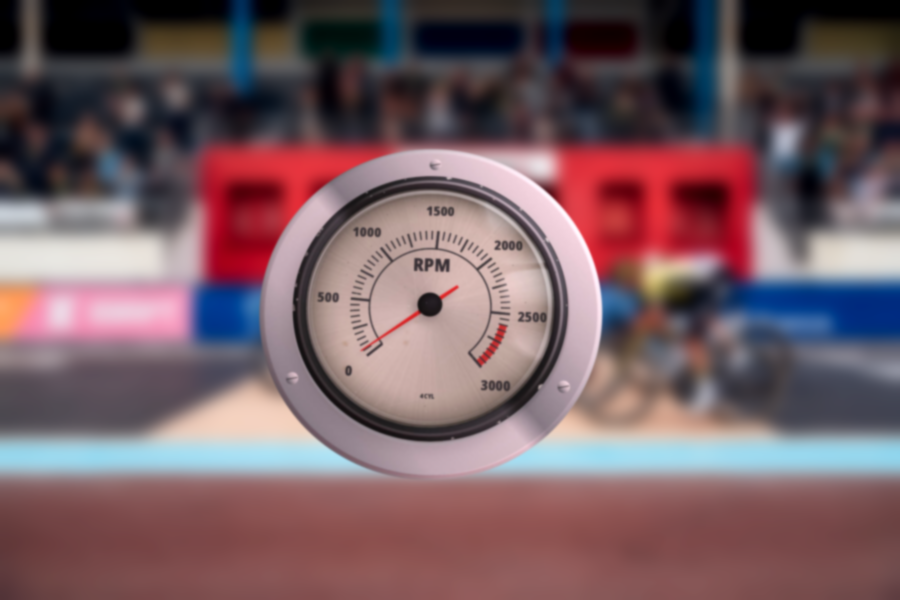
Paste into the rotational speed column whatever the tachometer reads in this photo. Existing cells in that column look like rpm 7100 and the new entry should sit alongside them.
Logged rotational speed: rpm 50
